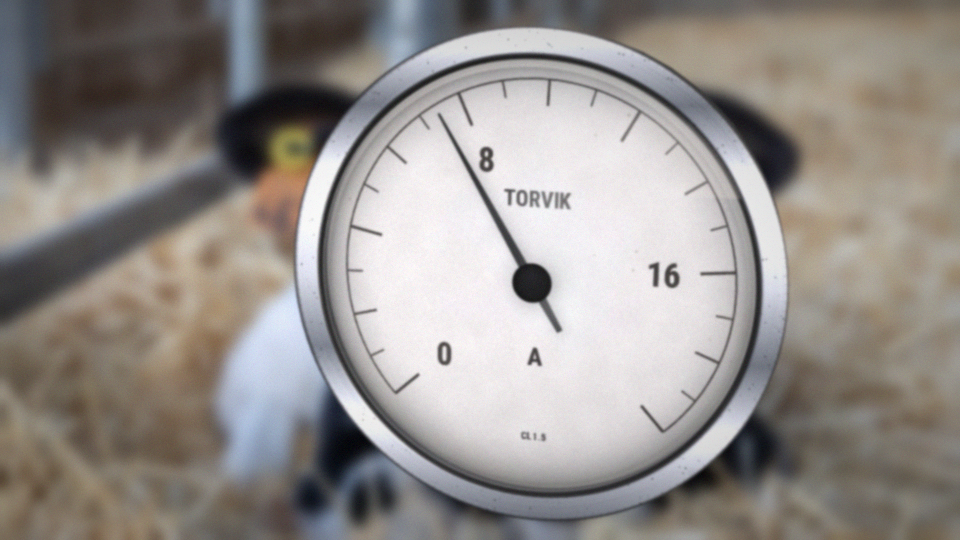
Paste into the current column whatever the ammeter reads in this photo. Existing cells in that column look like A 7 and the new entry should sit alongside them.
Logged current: A 7.5
